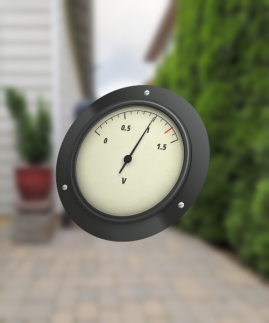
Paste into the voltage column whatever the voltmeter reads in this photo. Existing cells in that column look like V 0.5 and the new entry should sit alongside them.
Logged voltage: V 1
